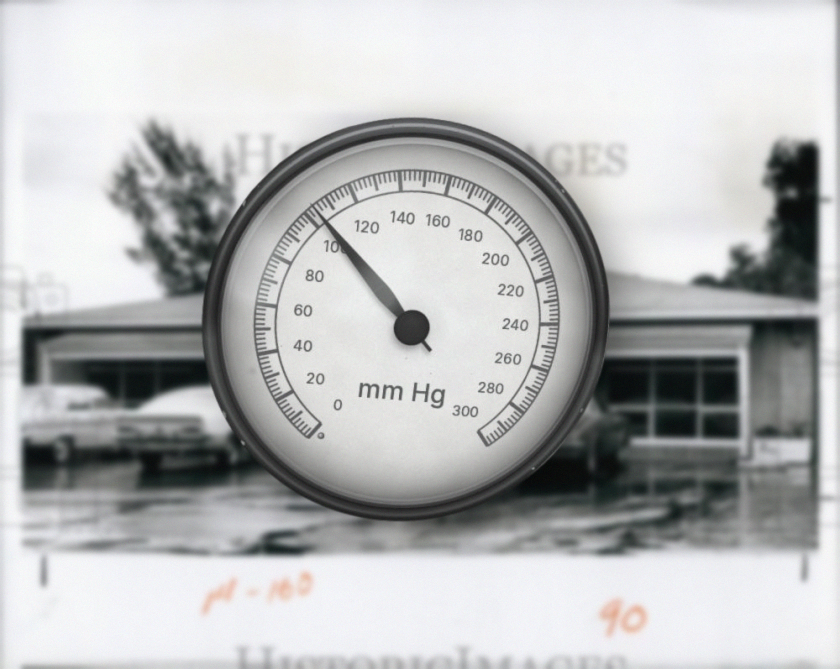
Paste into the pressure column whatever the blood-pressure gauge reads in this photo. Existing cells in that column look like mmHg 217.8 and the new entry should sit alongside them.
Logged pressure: mmHg 104
